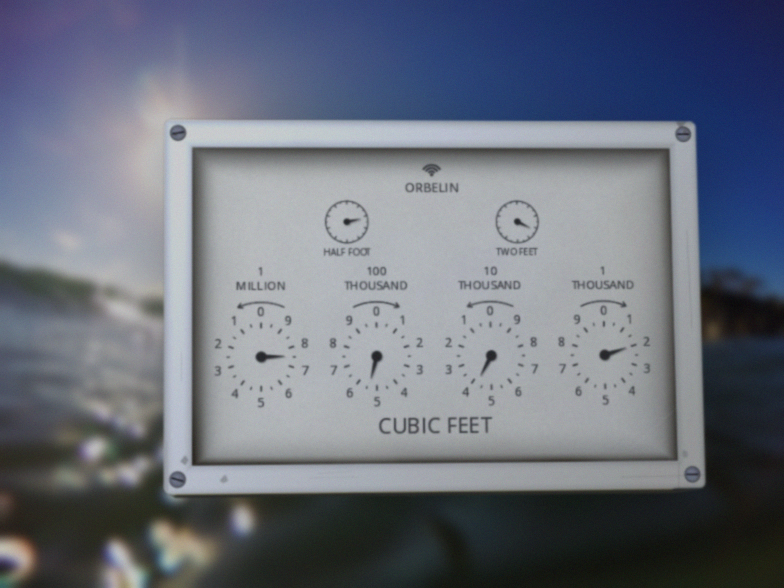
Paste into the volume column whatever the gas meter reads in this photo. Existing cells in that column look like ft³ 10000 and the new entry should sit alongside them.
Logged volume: ft³ 754200
